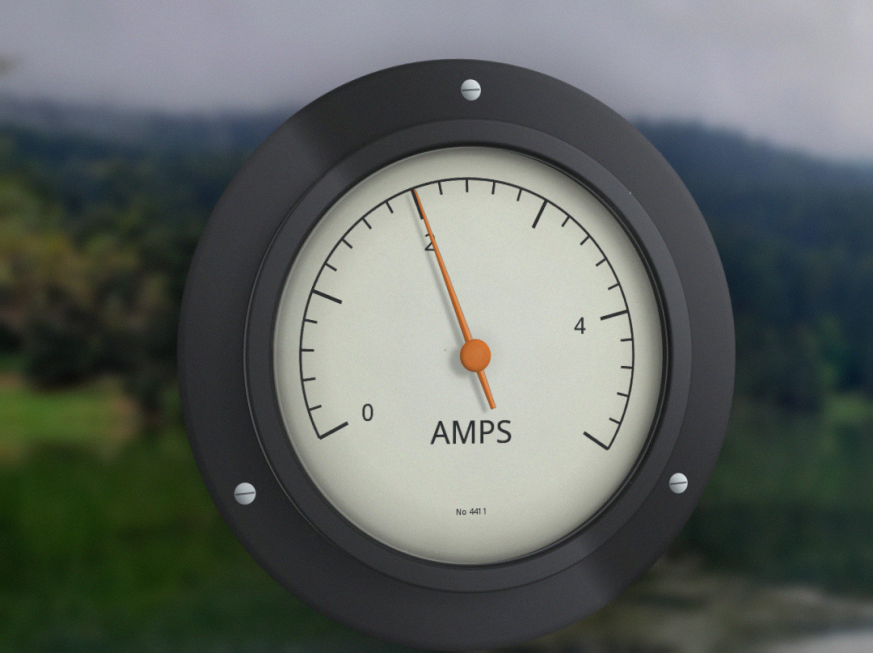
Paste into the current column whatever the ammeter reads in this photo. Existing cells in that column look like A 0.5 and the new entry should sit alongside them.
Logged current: A 2
